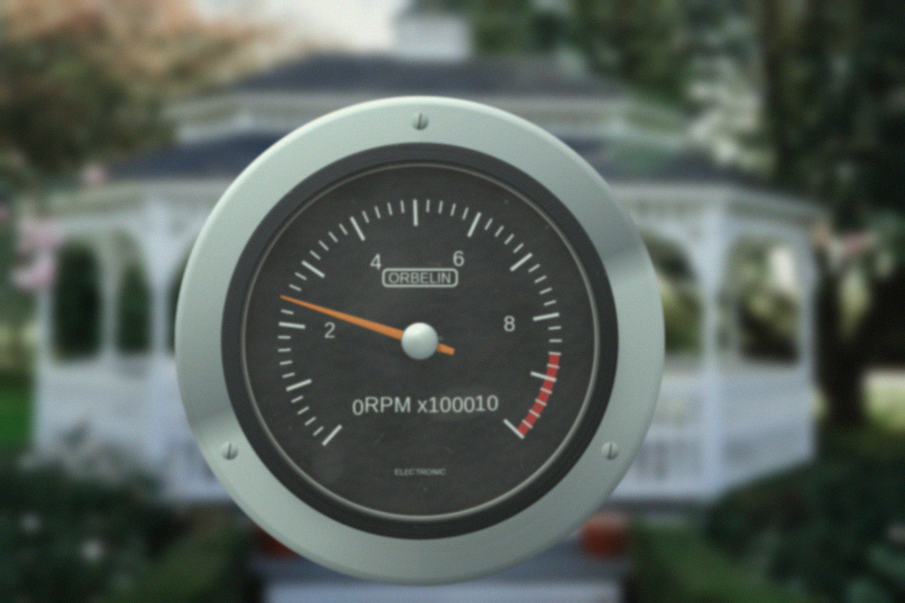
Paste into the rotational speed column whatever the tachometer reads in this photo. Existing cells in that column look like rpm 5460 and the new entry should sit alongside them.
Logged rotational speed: rpm 2400
